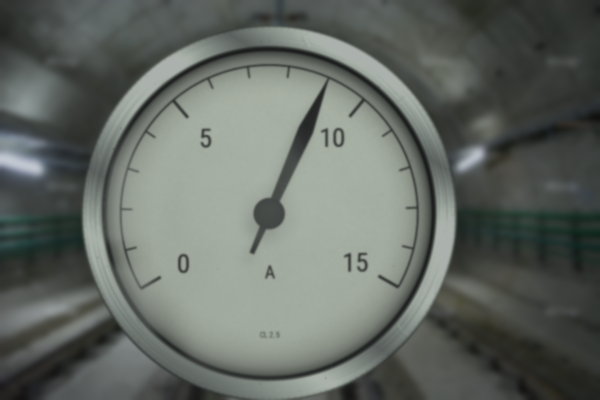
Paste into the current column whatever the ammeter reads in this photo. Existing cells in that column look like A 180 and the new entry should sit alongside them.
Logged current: A 9
